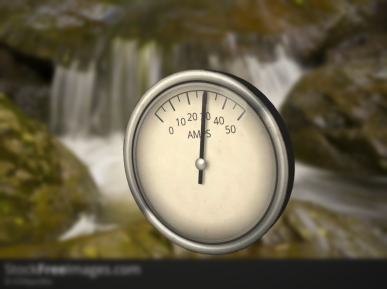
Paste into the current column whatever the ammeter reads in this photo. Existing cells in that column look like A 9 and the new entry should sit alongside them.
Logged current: A 30
